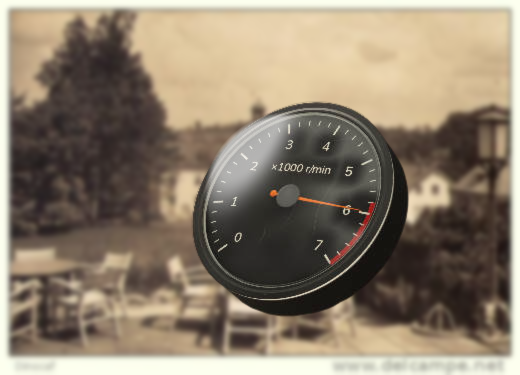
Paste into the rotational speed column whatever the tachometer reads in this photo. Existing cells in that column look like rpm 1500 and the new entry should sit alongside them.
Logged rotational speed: rpm 6000
